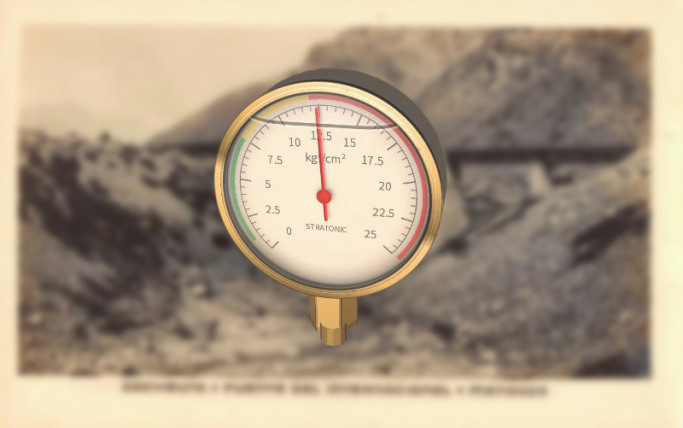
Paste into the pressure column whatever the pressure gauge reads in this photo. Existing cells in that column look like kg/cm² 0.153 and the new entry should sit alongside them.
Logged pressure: kg/cm² 12.5
